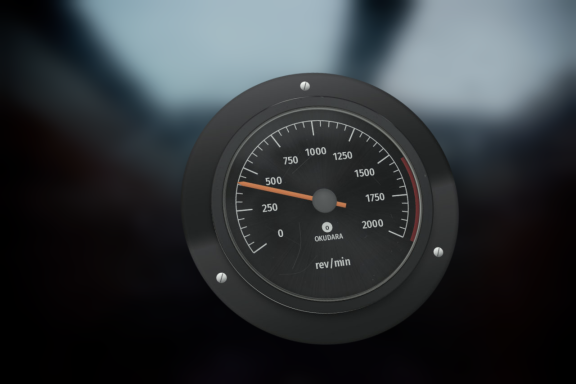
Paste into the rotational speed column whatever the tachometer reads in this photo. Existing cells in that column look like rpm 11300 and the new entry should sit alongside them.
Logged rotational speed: rpm 400
